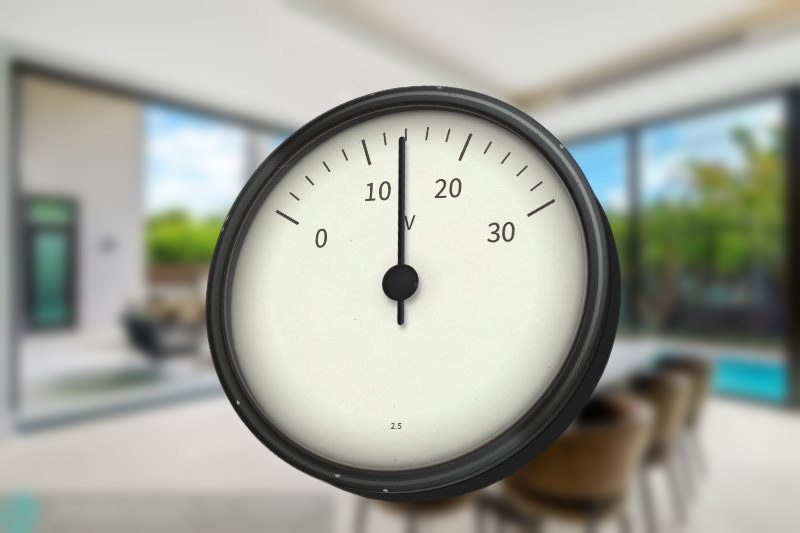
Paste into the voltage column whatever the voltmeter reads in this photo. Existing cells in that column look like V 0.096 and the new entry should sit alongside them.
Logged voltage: V 14
